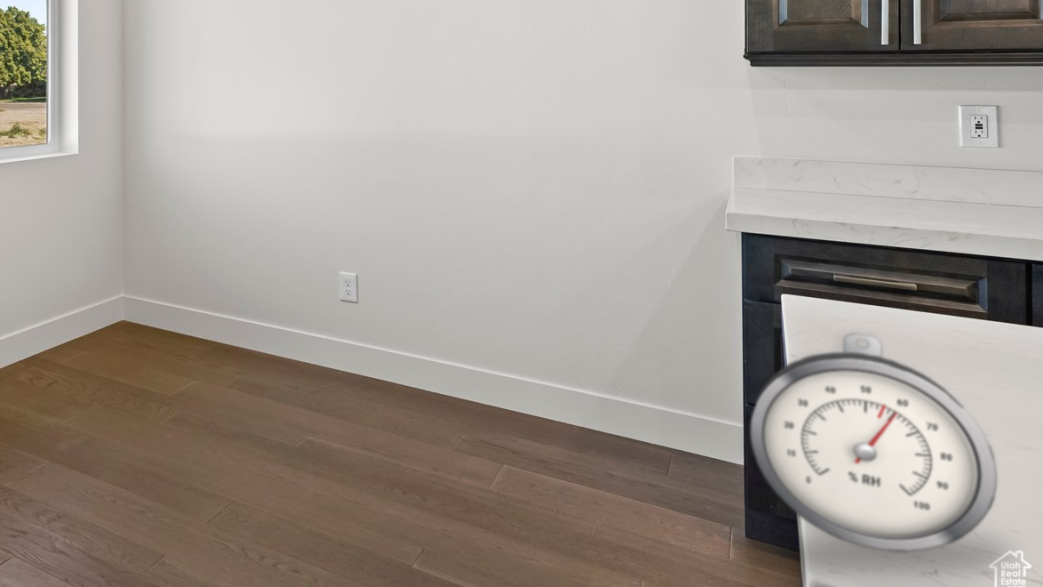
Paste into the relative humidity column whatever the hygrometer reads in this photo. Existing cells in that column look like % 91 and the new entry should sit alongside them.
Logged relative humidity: % 60
